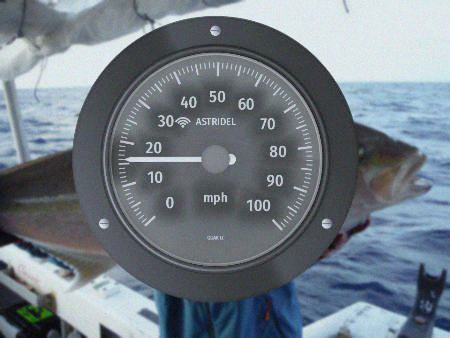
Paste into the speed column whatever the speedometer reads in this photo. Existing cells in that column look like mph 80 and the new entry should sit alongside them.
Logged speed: mph 16
